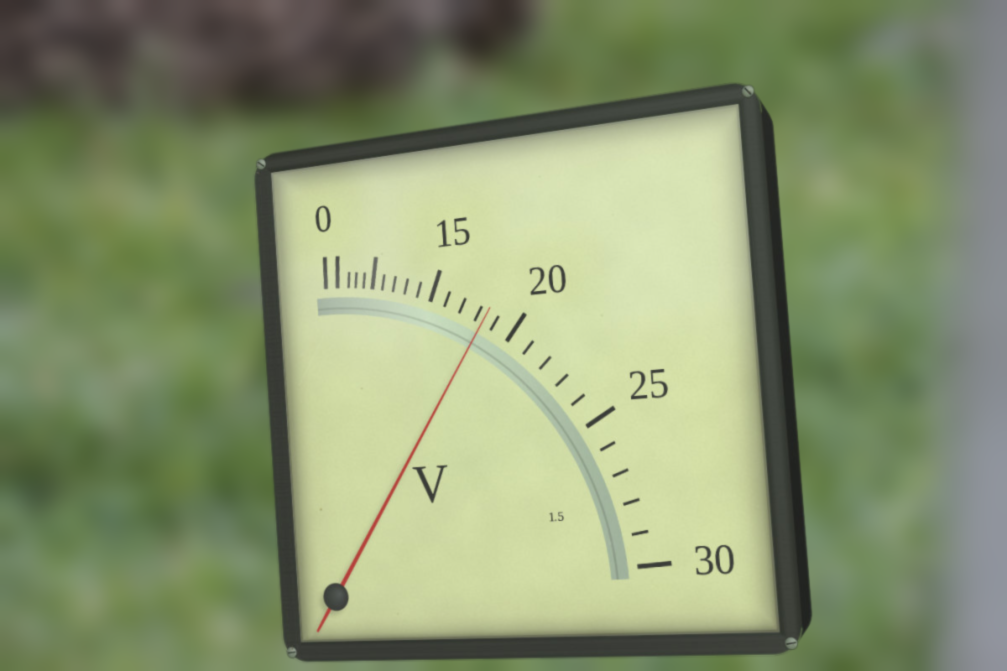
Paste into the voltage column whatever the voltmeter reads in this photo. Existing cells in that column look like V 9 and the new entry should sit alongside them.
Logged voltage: V 18.5
